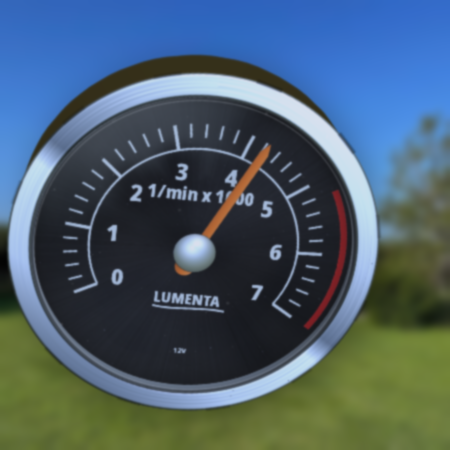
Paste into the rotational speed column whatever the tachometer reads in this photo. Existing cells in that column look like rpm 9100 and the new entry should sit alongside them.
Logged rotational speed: rpm 4200
